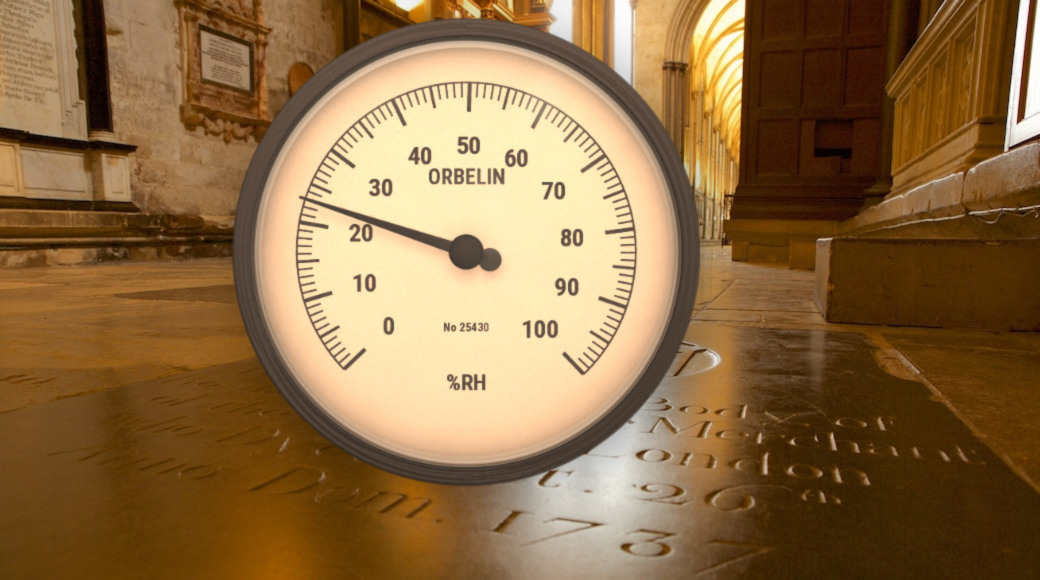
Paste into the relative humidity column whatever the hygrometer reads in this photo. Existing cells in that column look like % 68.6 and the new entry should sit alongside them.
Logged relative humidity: % 23
